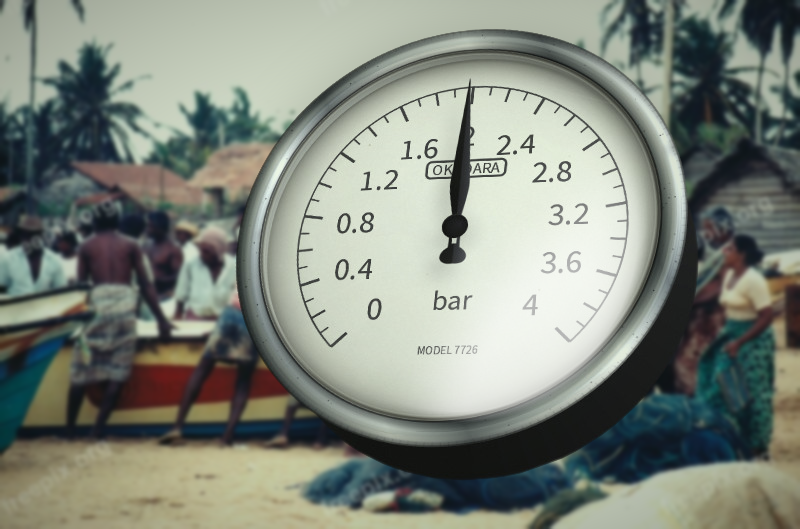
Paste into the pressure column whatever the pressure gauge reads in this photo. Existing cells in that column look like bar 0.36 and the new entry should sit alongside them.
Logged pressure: bar 2
